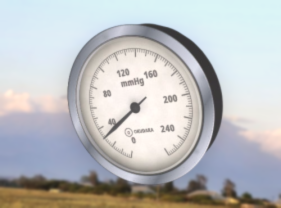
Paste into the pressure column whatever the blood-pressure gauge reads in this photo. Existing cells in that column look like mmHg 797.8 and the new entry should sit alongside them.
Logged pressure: mmHg 30
